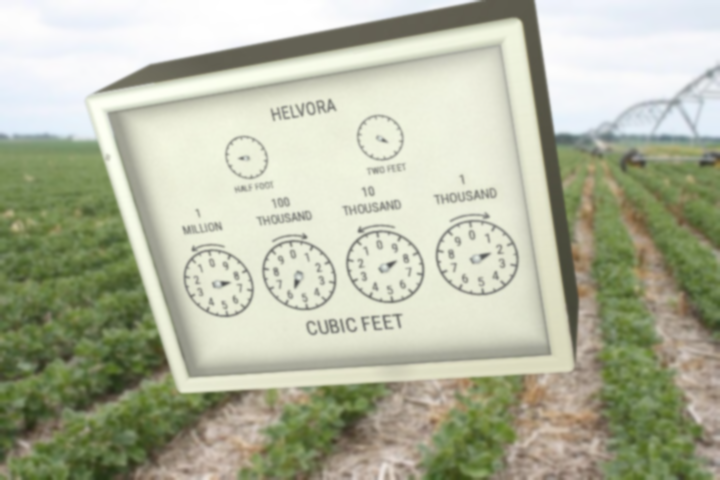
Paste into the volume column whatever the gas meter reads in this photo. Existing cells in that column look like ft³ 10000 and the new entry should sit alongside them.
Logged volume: ft³ 758200
